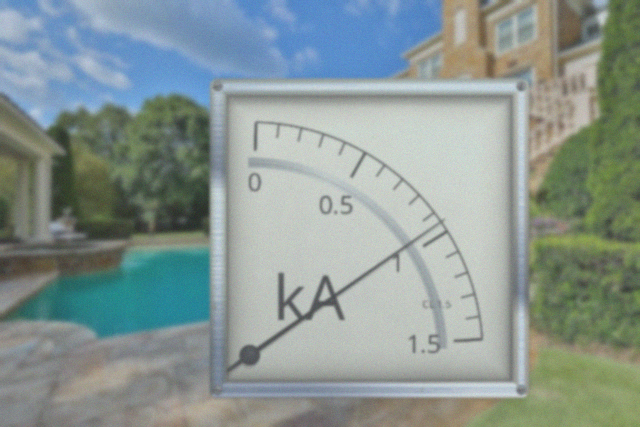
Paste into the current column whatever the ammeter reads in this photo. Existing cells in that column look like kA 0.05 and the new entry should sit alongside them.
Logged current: kA 0.95
